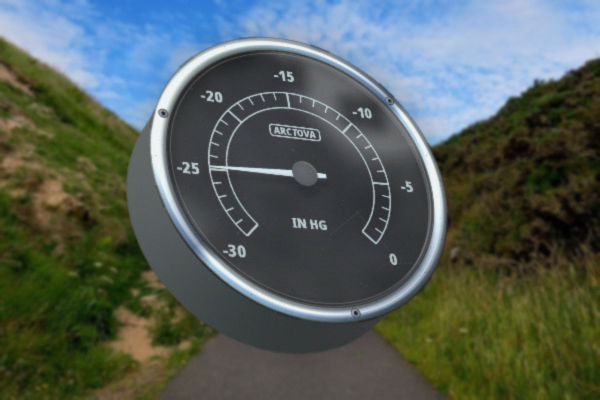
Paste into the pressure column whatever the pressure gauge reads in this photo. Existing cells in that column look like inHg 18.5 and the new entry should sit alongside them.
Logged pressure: inHg -25
